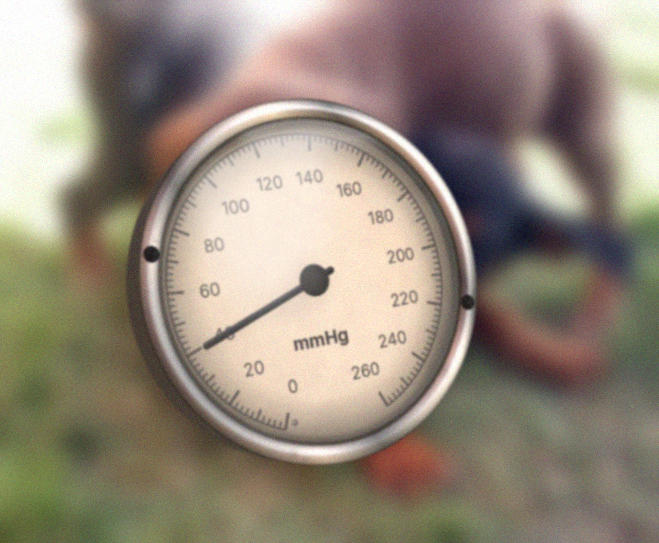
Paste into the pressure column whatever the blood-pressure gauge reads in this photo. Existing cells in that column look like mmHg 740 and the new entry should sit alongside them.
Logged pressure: mmHg 40
